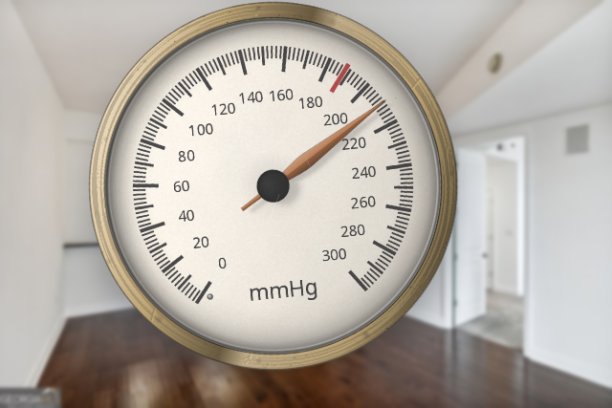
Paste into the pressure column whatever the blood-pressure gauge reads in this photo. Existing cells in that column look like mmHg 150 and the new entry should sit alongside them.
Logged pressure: mmHg 210
